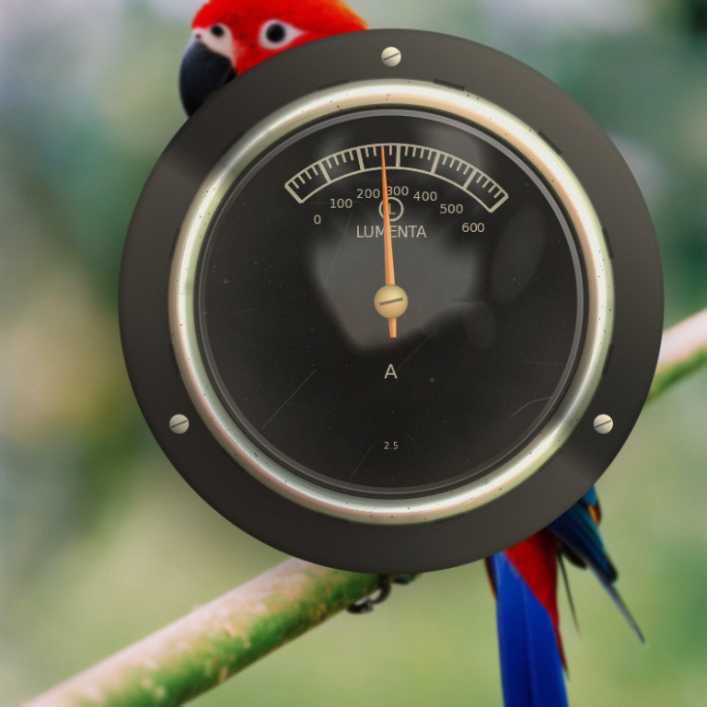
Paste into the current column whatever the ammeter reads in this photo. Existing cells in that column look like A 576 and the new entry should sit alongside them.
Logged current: A 260
